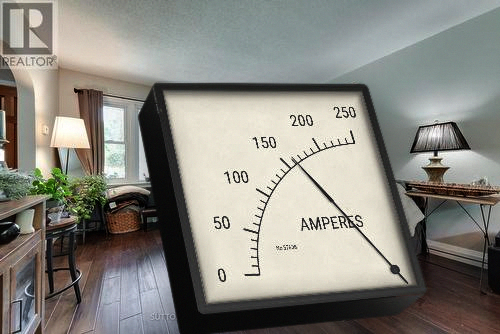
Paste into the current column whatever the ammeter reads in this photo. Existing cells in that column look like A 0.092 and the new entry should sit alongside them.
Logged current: A 160
